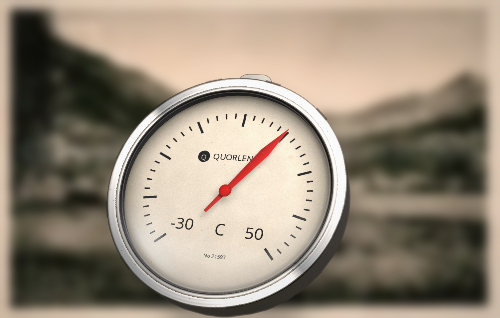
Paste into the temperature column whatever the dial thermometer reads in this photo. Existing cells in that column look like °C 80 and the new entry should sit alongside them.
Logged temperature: °C 20
